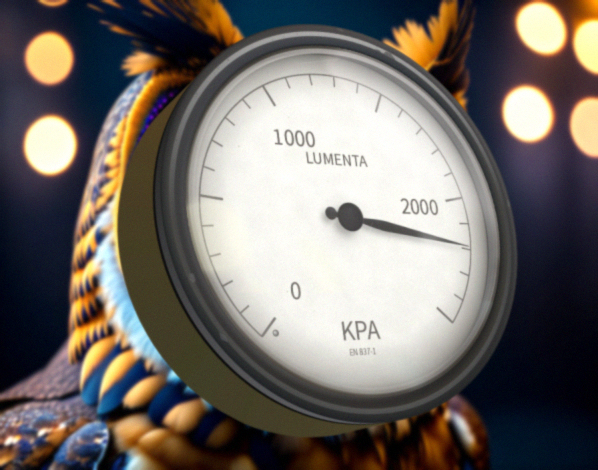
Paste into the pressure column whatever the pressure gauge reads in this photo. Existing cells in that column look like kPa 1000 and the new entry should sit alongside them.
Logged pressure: kPa 2200
